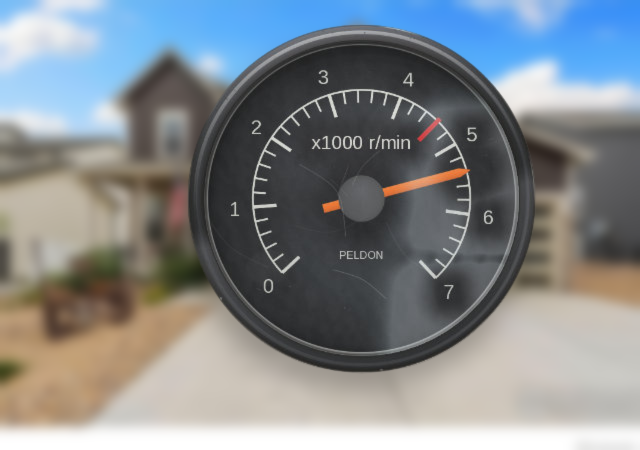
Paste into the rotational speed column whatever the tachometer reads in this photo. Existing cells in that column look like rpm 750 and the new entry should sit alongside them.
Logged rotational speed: rpm 5400
